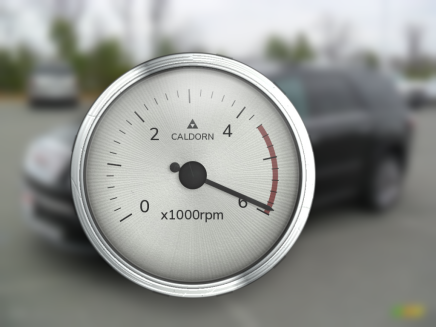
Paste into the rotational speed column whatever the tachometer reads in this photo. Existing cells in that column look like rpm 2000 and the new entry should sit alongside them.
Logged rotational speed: rpm 5900
